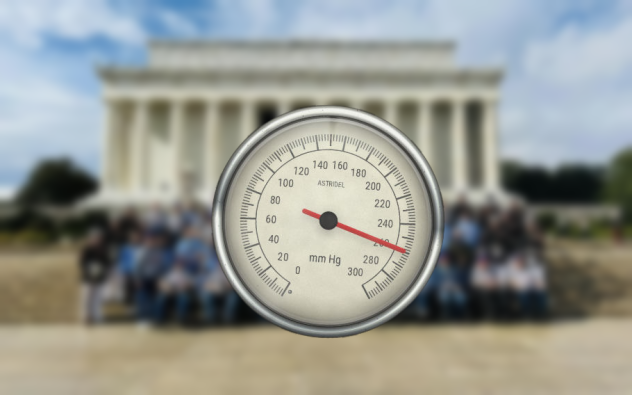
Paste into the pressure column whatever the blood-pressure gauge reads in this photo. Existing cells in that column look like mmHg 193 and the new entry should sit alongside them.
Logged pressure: mmHg 260
